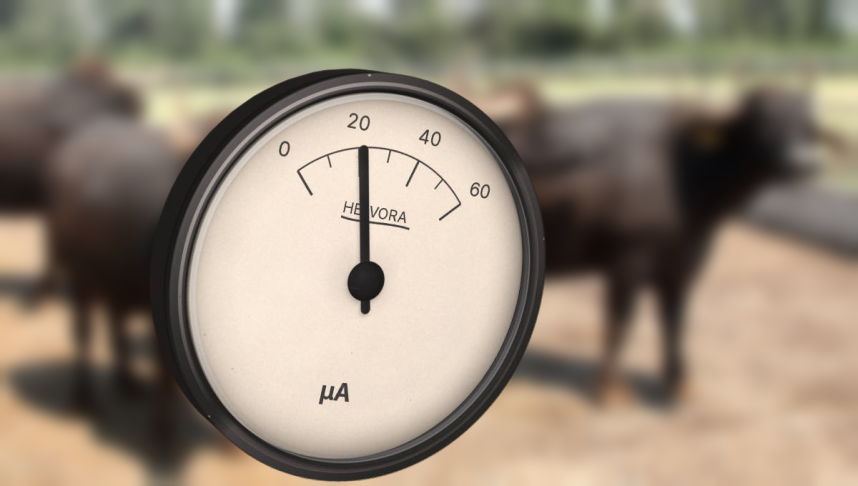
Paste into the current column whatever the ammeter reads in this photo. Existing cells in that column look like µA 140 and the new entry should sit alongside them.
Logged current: µA 20
